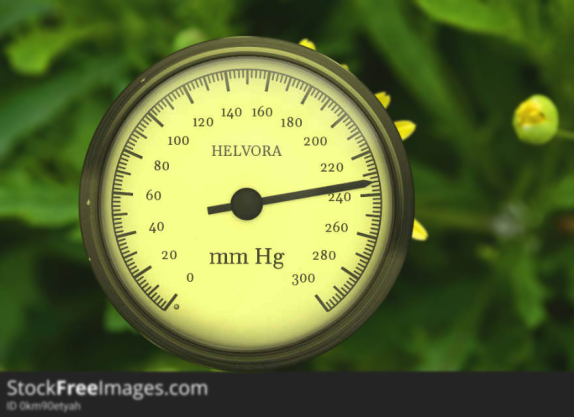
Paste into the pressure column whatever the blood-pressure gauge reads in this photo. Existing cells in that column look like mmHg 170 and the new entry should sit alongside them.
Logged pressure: mmHg 234
